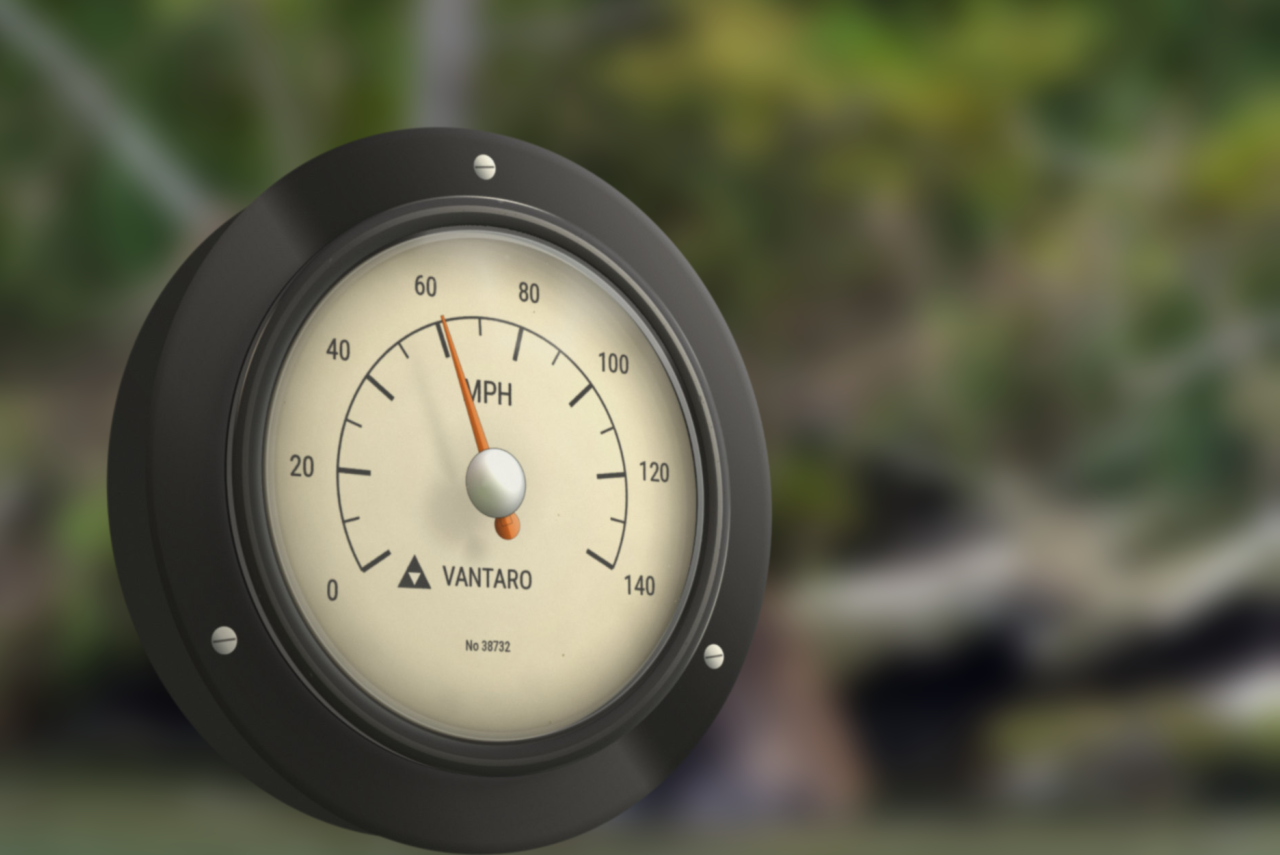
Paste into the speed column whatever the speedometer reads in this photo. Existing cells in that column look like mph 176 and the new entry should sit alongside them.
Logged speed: mph 60
